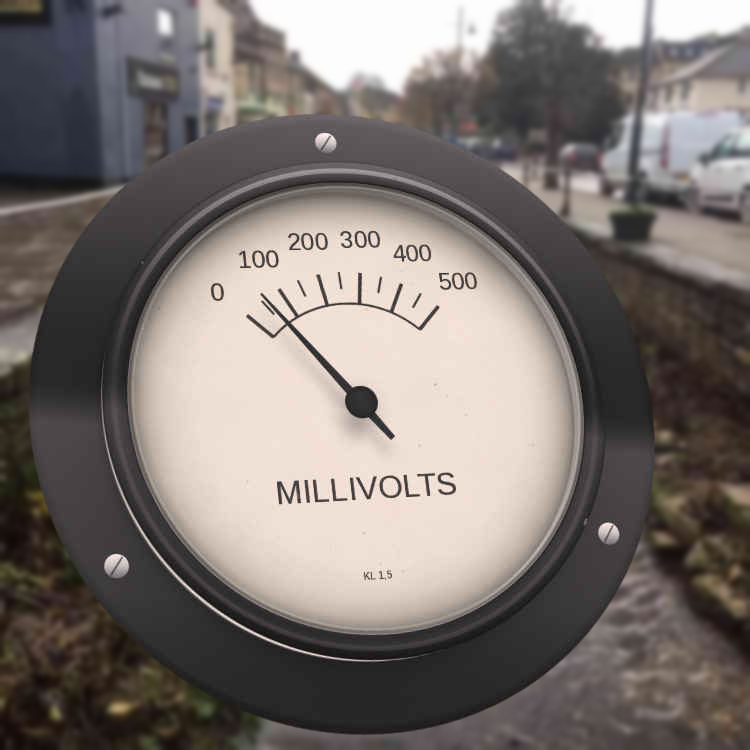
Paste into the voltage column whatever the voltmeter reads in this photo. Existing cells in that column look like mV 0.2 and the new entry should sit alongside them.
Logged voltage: mV 50
